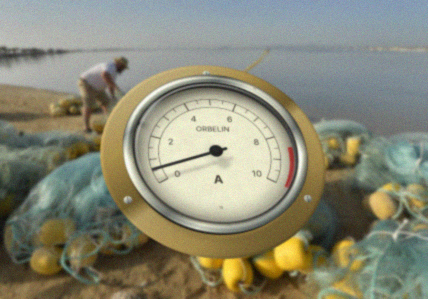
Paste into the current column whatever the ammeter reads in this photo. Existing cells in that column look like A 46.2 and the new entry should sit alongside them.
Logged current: A 0.5
